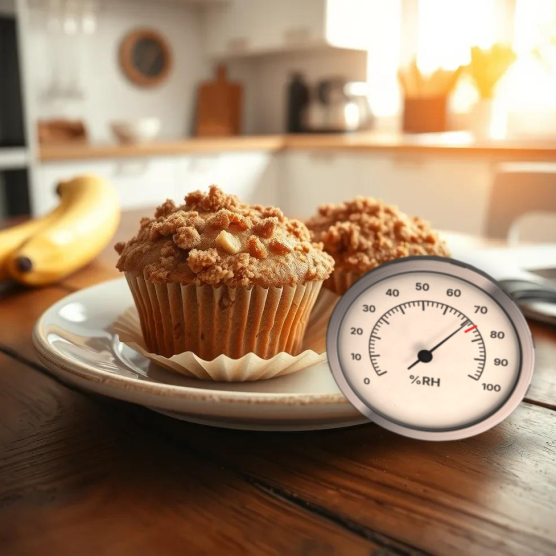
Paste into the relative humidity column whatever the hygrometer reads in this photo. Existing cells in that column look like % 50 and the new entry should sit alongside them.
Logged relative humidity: % 70
